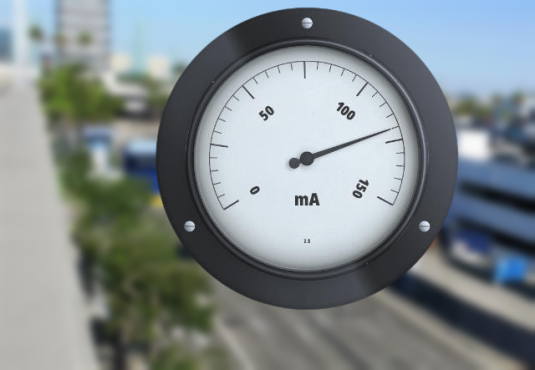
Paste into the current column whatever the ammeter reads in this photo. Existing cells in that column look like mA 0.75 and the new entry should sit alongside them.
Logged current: mA 120
